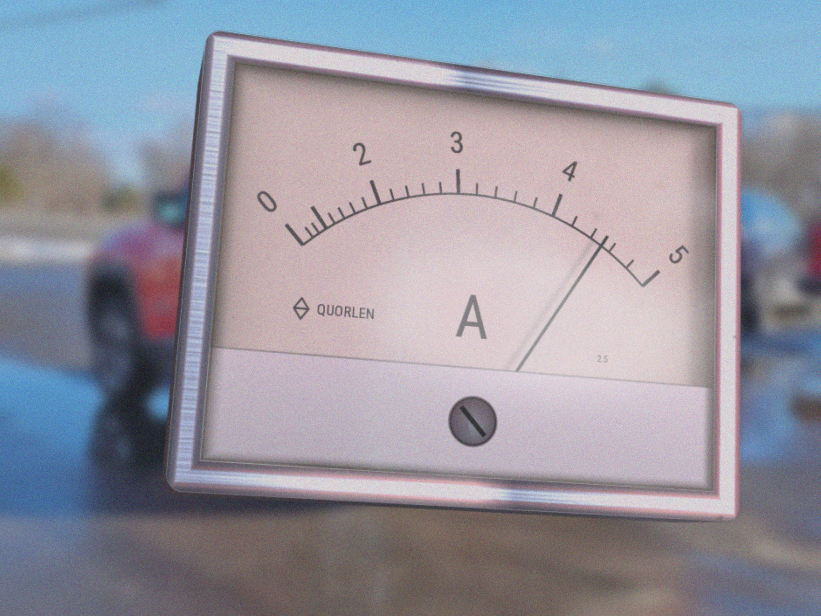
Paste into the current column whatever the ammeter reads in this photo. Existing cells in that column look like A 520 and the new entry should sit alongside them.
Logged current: A 4.5
